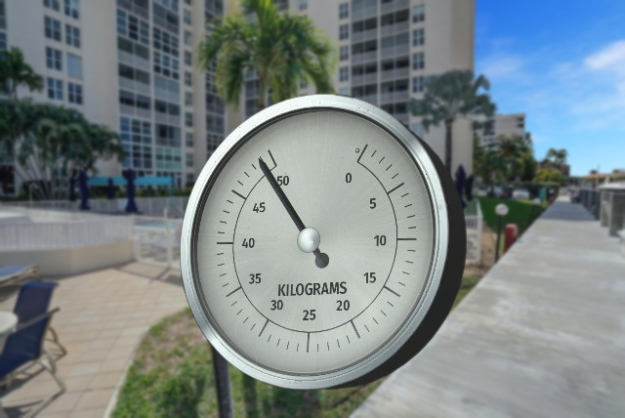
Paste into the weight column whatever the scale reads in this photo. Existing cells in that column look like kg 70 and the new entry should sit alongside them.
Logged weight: kg 49
